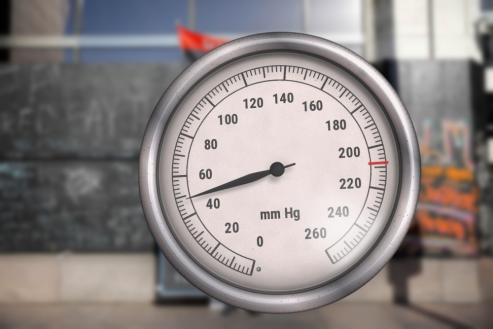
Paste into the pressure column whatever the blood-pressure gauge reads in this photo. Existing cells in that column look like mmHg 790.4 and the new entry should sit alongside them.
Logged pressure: mmHg 48
